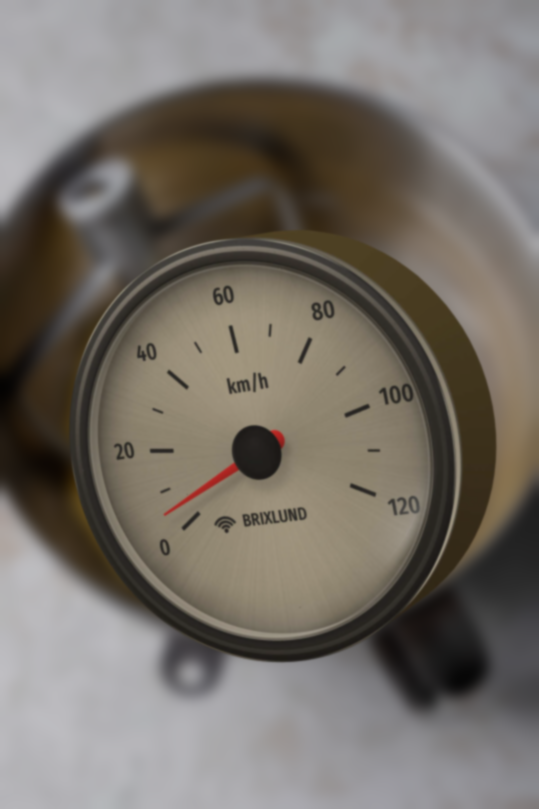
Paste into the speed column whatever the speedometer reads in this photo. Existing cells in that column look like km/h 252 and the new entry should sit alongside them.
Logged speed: km/h 5
